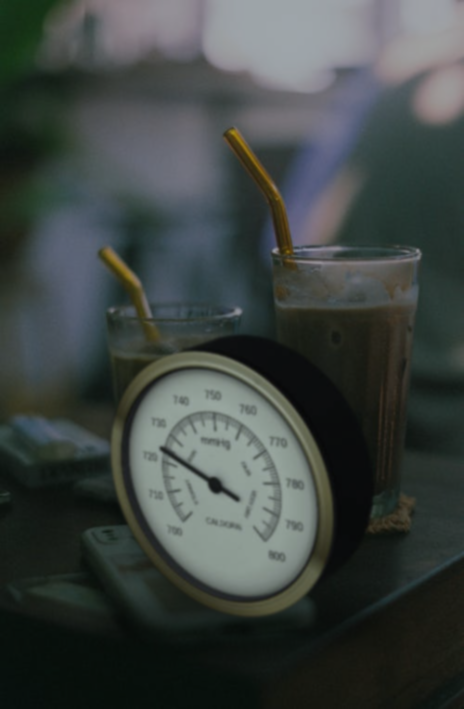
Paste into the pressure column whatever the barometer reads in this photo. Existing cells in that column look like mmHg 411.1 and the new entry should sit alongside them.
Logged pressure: mmHg 725
